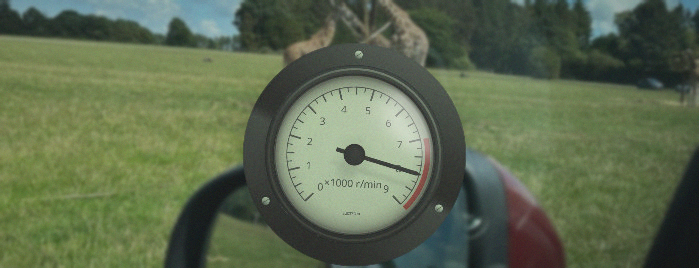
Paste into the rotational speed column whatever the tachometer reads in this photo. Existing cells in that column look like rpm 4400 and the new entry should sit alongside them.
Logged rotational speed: rpm 8000
